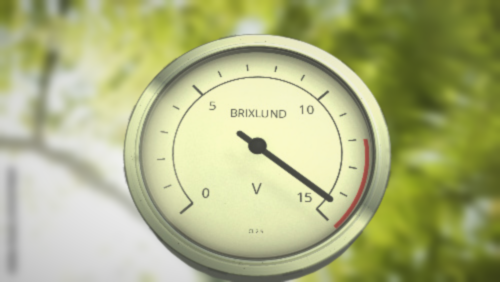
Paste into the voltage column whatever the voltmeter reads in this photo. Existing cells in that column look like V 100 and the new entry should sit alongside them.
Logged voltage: V 14.5
